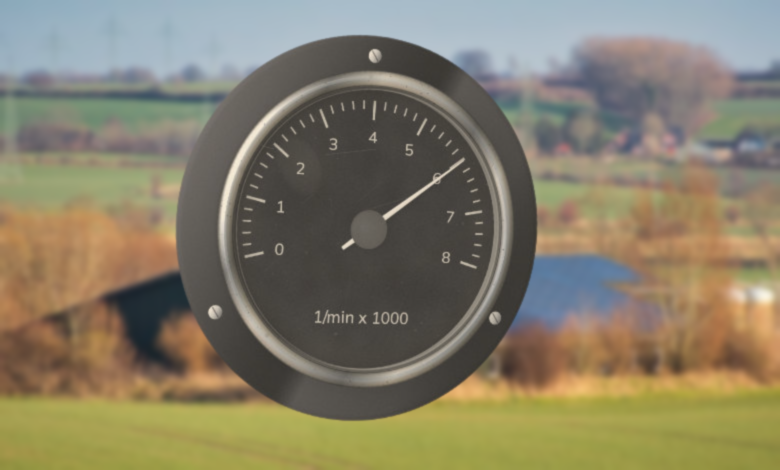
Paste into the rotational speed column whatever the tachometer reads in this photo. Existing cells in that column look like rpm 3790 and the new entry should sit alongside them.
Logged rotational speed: rpm 6000
